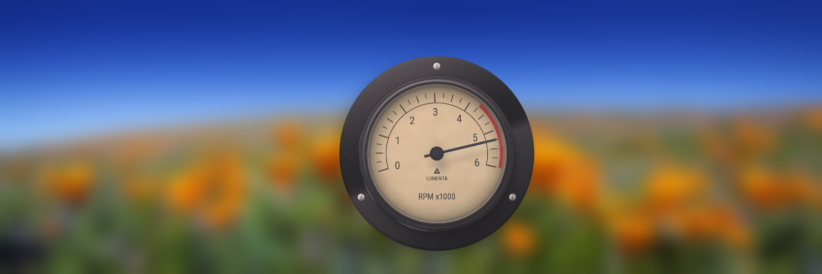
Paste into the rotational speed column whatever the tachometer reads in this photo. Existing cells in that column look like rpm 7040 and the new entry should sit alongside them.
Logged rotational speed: rpm 5250
